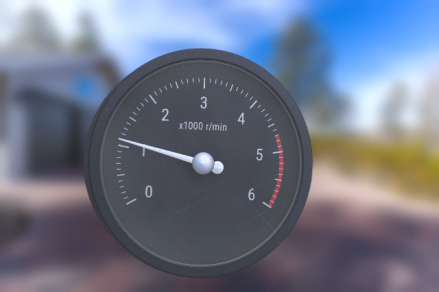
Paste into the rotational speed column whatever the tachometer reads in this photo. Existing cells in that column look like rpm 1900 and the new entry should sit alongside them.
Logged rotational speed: rpm 1100
